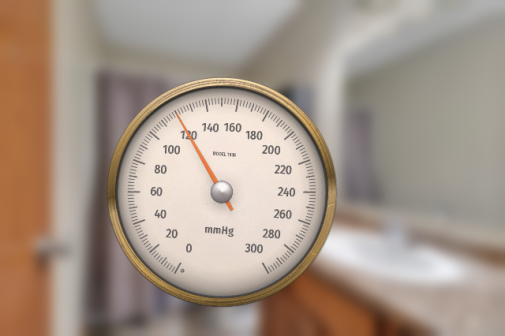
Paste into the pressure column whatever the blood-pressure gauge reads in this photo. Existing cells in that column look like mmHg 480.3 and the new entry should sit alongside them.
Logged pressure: mmHg 120
